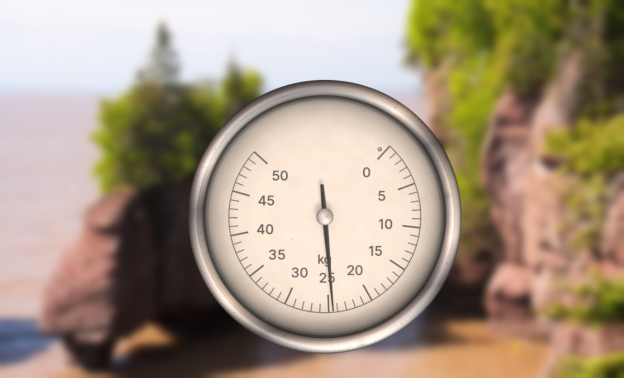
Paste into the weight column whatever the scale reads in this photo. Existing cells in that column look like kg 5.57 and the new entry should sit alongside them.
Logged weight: kg 24.5
